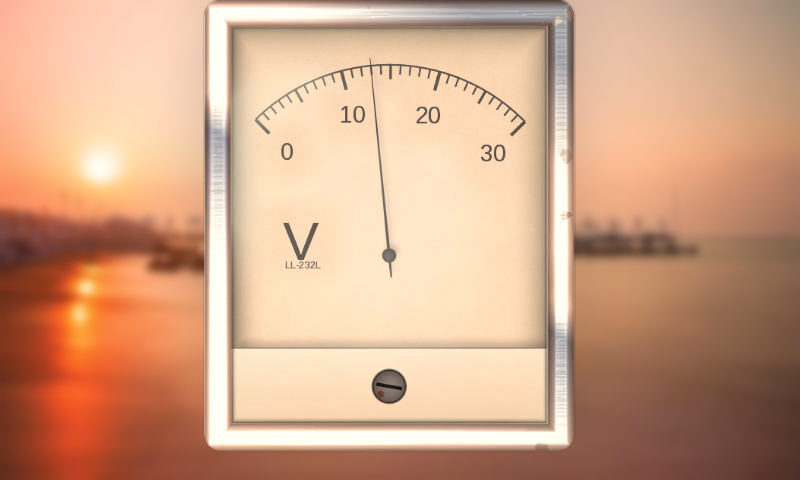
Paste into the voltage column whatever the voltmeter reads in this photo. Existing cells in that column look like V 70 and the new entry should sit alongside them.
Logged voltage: V 13
